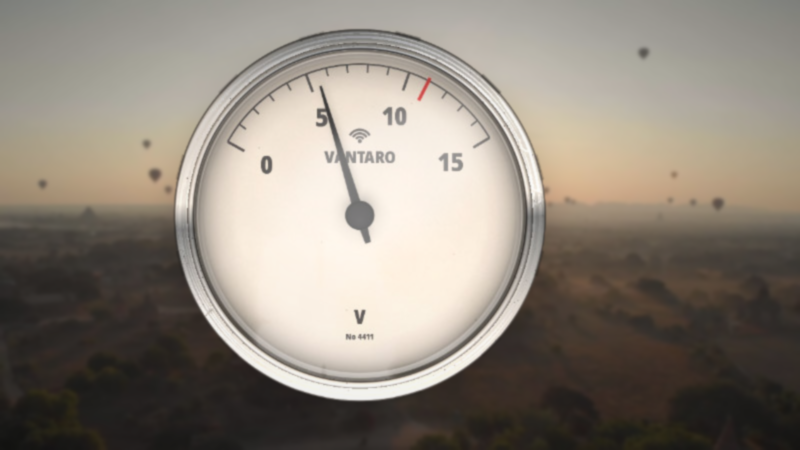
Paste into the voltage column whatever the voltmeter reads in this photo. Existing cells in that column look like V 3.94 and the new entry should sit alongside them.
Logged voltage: V 5.5
